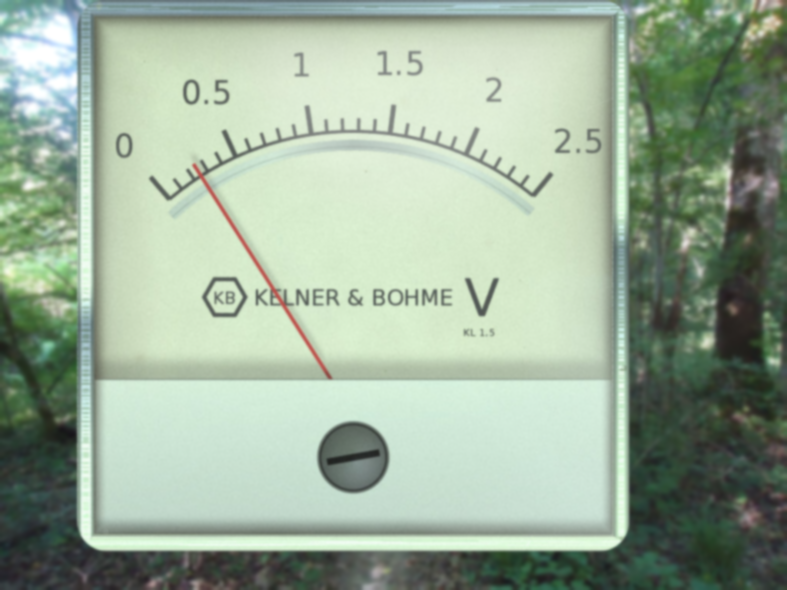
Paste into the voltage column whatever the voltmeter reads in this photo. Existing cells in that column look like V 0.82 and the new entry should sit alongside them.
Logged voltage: V 0.25
